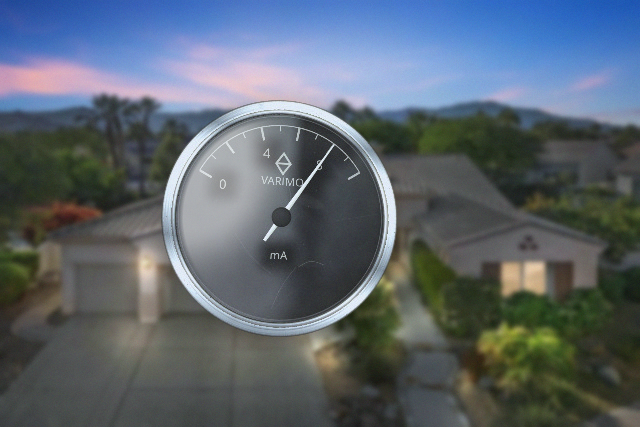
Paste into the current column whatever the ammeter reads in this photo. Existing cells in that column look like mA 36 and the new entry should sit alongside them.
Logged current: mA 8
